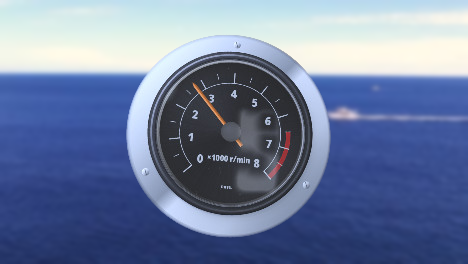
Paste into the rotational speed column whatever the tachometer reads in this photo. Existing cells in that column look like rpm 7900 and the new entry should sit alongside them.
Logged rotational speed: rpm 2750
